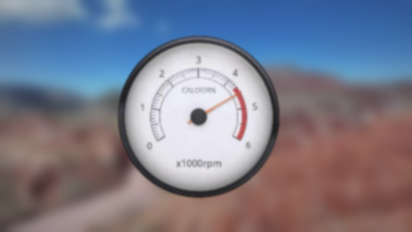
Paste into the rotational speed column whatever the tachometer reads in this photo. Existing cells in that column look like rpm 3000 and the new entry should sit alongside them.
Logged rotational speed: rpm 4500
